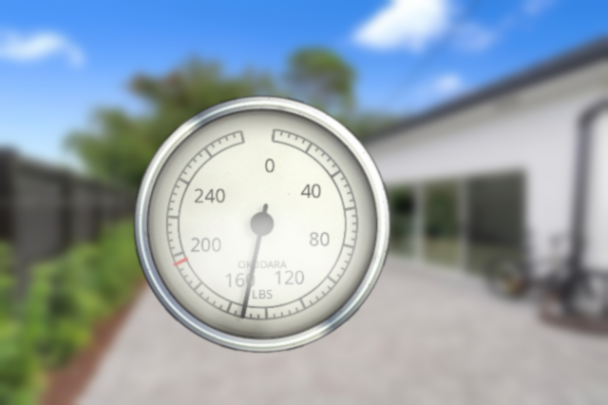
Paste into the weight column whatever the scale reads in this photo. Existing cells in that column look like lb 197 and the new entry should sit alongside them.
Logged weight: lb 152
